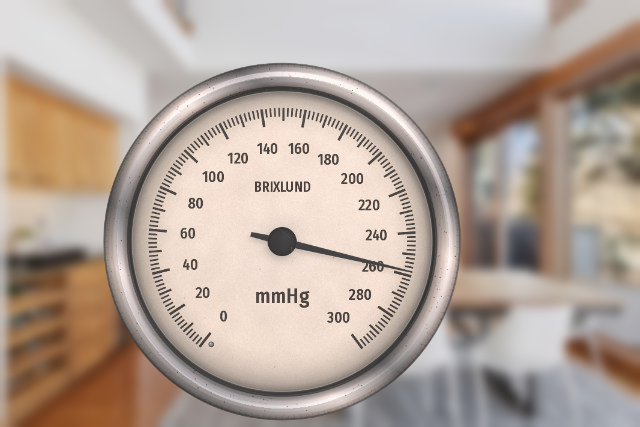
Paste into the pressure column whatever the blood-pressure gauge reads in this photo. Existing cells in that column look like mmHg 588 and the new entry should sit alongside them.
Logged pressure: mmHg 258
